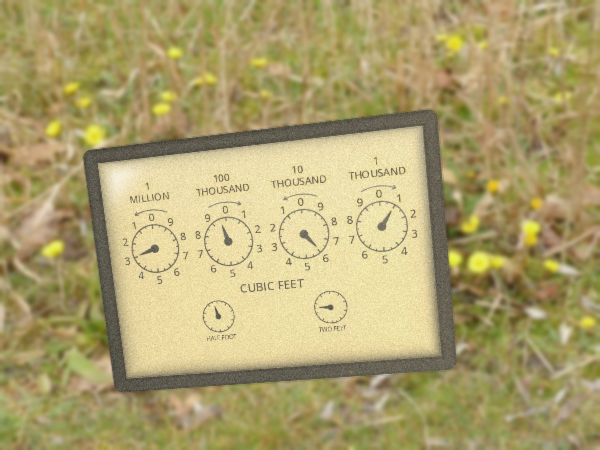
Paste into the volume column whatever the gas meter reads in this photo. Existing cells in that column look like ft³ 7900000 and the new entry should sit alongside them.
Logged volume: ft³ 296100
